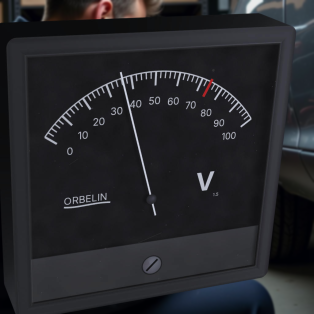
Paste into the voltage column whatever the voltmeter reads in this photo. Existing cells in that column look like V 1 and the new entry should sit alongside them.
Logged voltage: V 36
